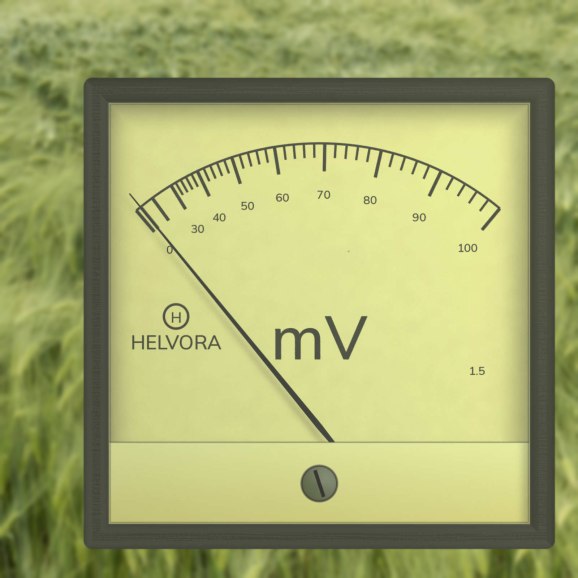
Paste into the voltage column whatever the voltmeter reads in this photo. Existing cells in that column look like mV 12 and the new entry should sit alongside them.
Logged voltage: mV 10
